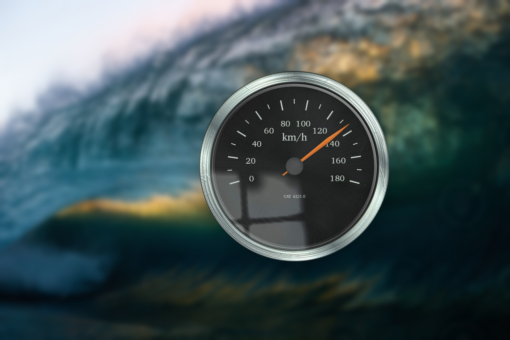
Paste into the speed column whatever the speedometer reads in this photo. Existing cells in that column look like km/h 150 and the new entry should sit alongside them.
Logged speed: km/h 135
